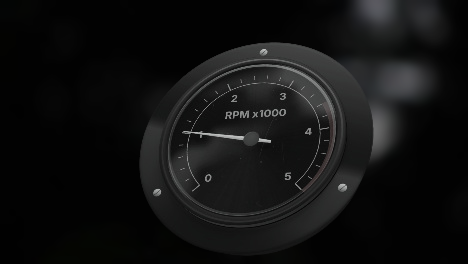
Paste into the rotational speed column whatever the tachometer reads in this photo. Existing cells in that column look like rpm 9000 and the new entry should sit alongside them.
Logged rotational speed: rpm 1000
